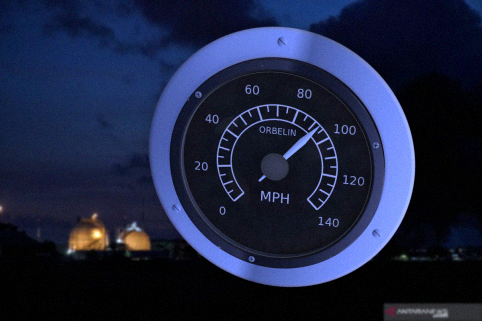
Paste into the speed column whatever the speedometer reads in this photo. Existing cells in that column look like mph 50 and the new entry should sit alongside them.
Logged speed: mph 92.5
